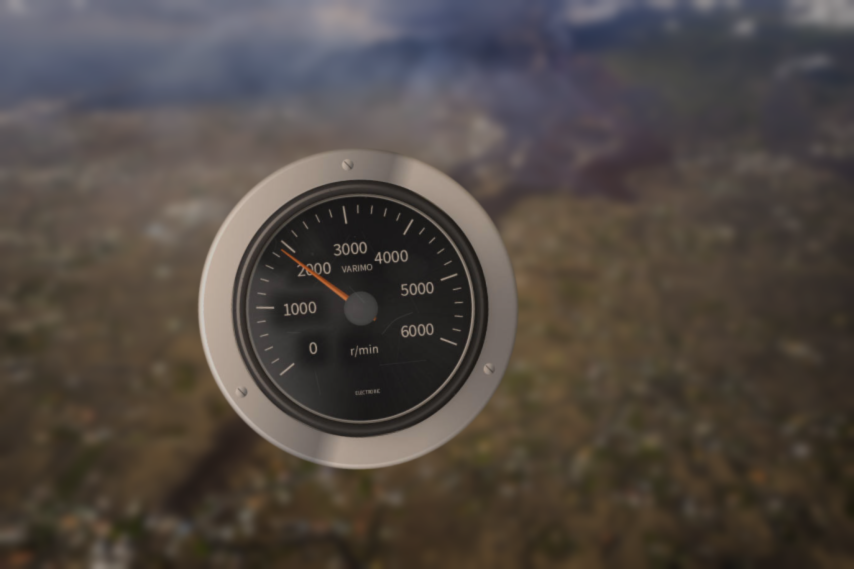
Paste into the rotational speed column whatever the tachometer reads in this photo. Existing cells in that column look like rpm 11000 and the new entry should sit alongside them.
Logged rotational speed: rpm 1900
